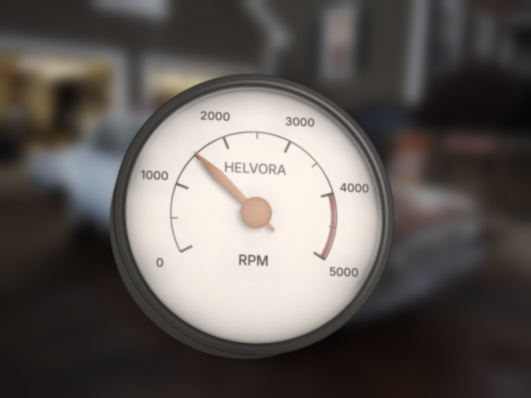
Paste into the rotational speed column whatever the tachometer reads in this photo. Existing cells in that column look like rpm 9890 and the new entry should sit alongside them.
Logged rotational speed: rpm 1500
